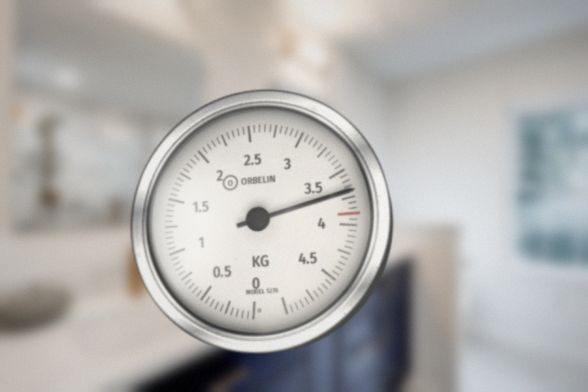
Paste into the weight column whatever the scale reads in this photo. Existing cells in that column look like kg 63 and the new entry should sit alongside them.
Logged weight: kg 3.7
